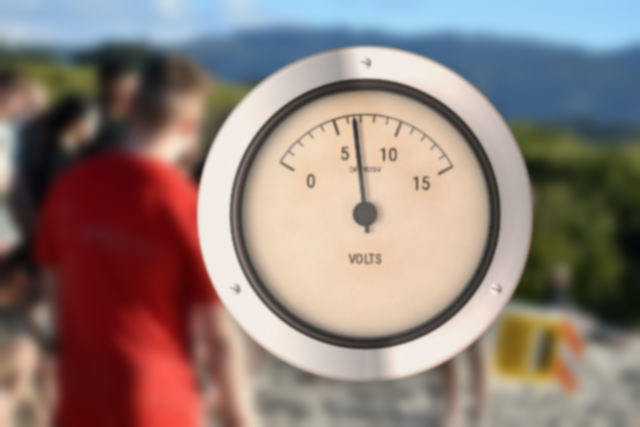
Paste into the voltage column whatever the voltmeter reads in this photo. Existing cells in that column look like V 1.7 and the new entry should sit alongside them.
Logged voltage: V 6.5
